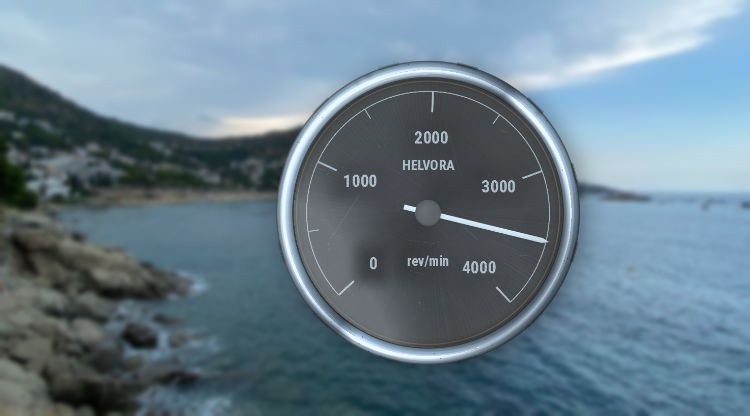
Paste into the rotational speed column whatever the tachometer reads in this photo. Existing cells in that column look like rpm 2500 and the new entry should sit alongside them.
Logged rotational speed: rpm 3500
